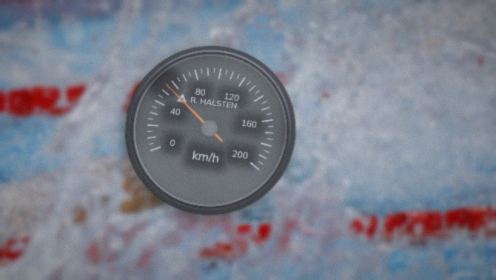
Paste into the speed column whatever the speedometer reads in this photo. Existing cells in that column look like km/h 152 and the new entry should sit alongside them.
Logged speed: km/h 55
